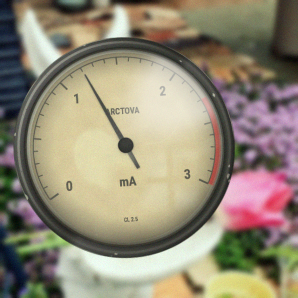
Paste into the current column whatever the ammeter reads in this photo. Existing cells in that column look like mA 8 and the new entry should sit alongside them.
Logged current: mA 1.2
